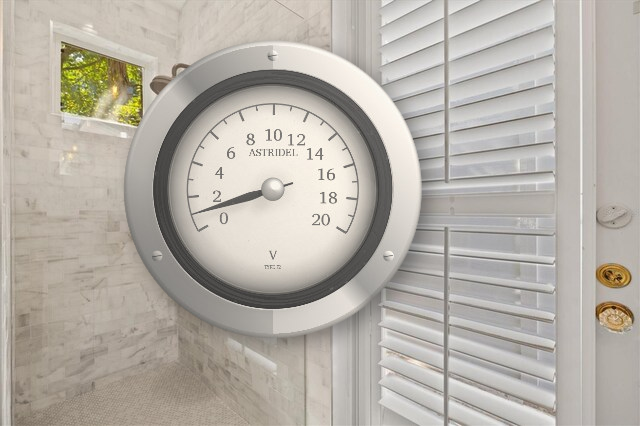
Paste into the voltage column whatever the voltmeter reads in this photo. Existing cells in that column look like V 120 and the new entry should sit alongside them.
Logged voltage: V 1
